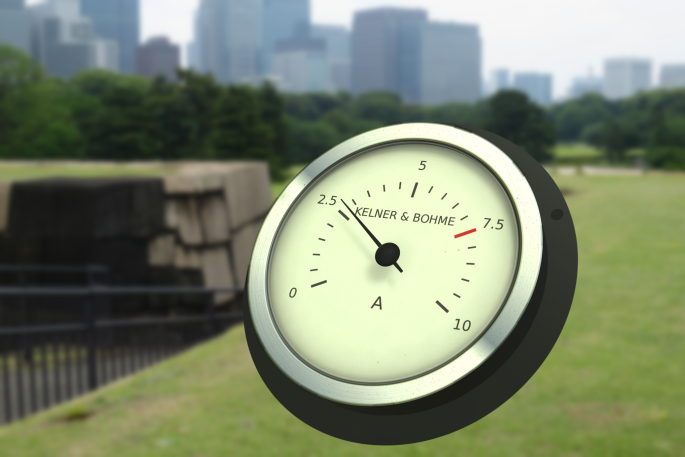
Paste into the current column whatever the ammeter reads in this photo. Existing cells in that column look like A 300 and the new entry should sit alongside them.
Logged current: A 2.75
